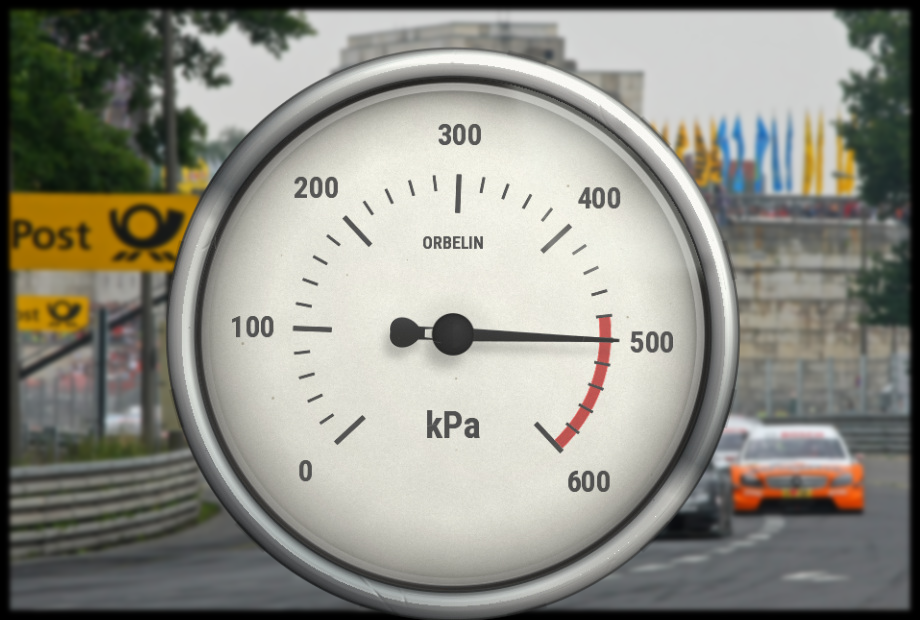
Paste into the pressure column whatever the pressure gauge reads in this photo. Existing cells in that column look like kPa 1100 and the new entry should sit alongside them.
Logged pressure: kPa 500
